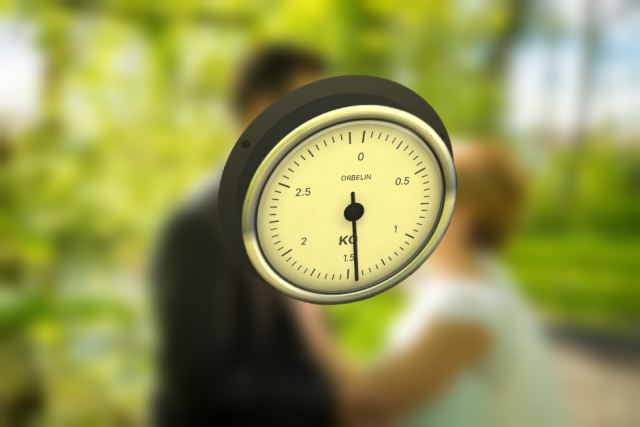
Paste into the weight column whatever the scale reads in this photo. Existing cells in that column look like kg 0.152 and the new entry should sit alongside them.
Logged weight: kg 1.45
